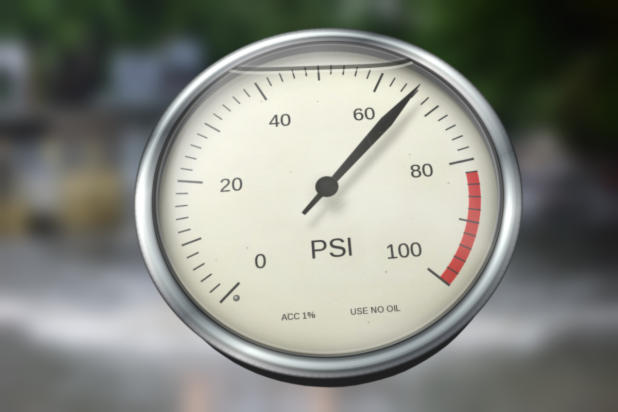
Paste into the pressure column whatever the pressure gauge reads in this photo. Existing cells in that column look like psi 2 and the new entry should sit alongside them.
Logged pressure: psi 66
